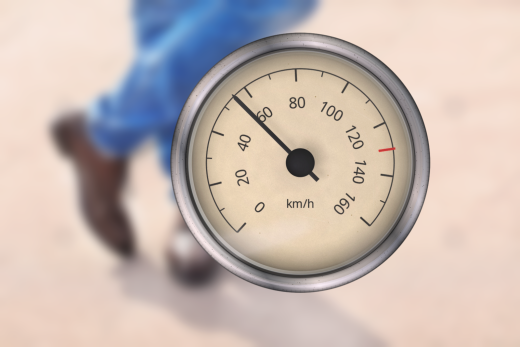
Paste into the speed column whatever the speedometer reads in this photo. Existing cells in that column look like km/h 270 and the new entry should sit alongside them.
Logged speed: km/h 55
